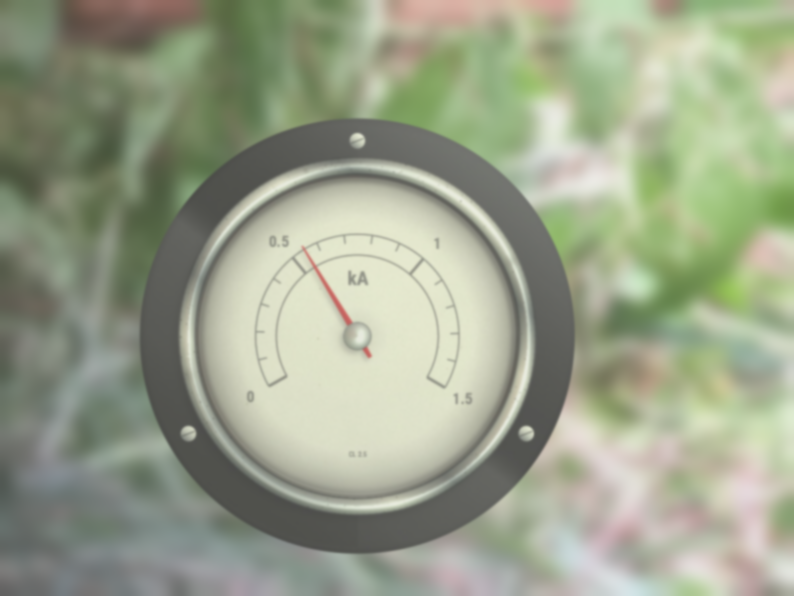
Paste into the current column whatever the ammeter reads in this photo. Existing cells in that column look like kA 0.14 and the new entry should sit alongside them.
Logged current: kA 0.55
